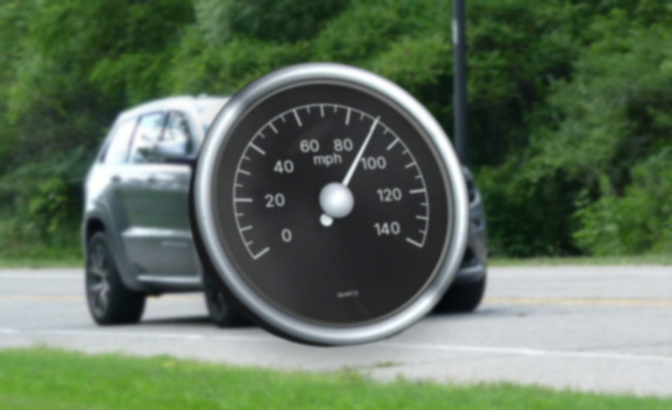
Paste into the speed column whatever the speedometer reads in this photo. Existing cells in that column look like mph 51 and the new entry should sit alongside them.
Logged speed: mph 90
